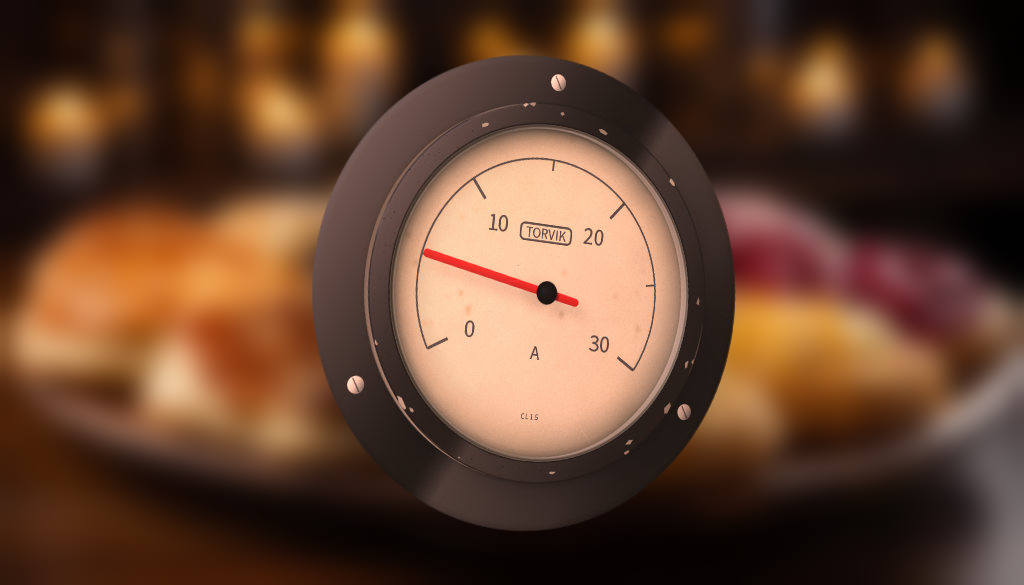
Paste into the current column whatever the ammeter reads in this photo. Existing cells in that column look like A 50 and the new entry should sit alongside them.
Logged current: A 5
